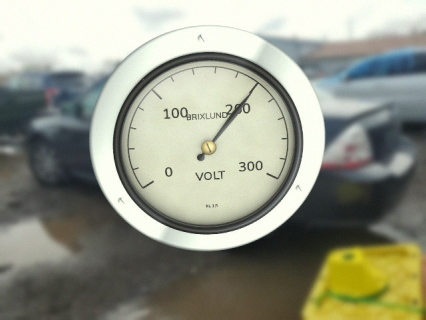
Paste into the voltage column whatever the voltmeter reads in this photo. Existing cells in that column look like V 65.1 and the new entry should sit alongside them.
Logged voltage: V 200
